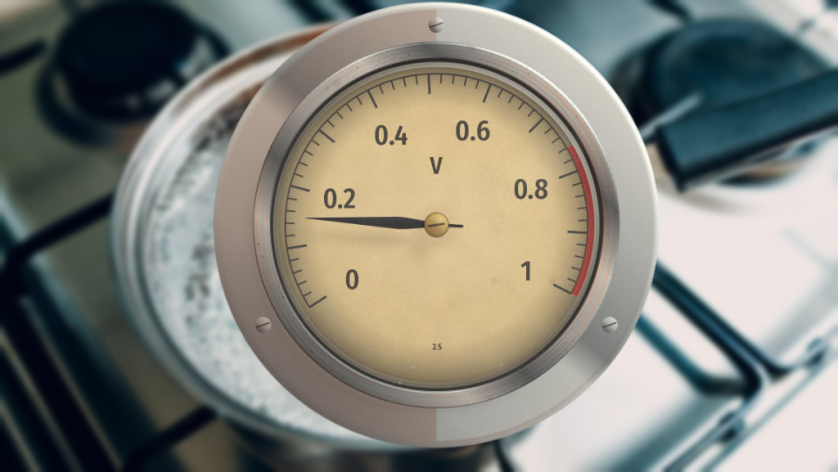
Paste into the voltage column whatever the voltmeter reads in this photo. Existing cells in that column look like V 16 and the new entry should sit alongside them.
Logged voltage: V 0.15
